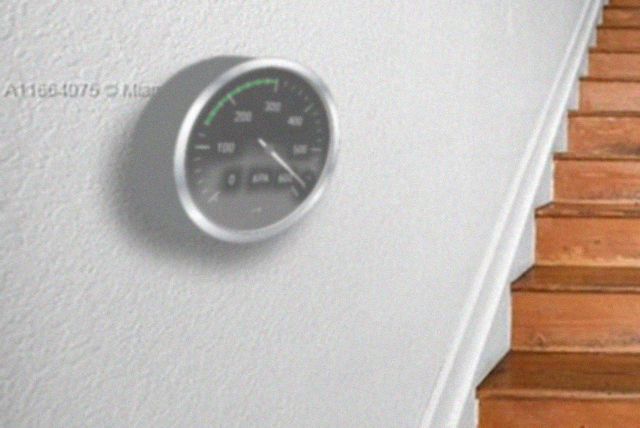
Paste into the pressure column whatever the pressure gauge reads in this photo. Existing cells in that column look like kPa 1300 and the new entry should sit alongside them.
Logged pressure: kPa 580
